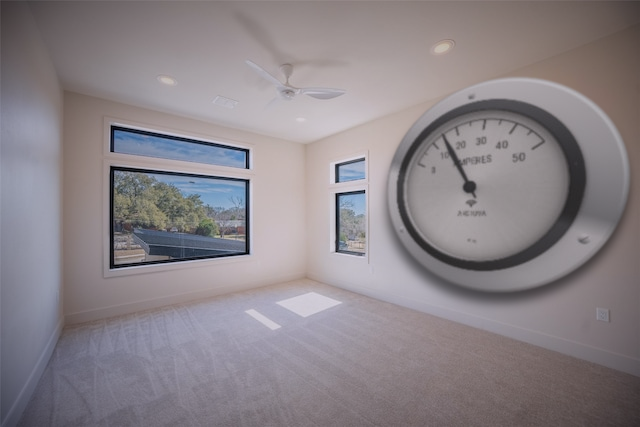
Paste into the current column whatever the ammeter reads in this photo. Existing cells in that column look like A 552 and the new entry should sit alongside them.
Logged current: A 15
